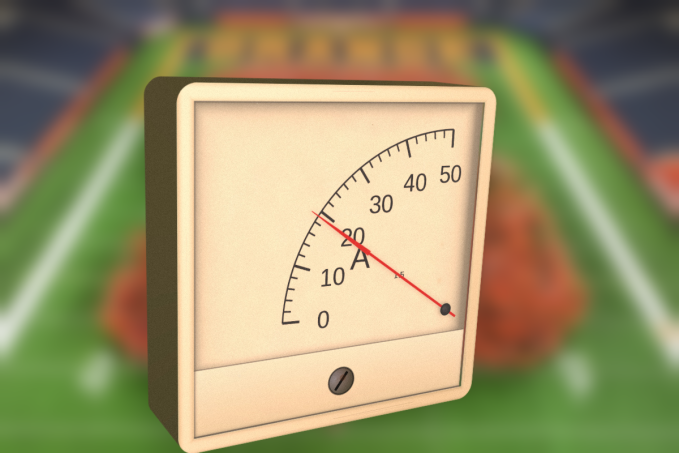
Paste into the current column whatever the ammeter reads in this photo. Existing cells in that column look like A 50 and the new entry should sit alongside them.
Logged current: A 19
